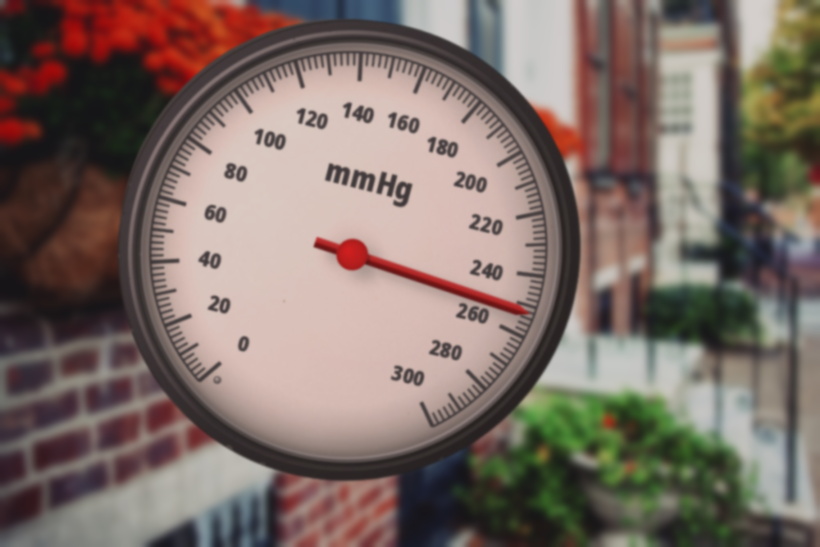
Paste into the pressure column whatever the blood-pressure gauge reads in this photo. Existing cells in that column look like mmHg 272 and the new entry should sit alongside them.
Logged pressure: mmHg 252
